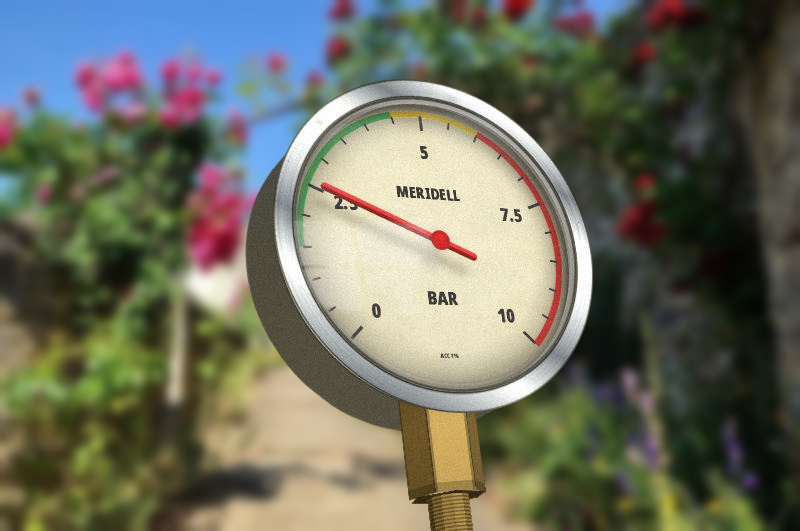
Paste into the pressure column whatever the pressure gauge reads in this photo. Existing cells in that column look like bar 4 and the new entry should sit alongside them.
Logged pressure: bar 2.5
